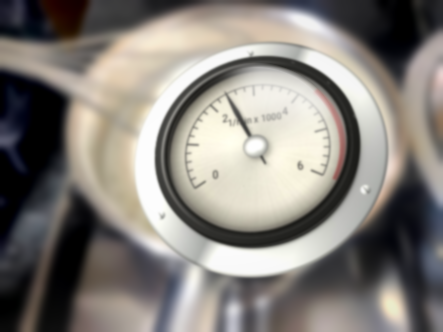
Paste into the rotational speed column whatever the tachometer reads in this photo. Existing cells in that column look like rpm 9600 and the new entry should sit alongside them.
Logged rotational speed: rpm 2400
